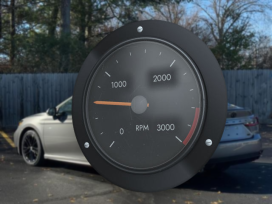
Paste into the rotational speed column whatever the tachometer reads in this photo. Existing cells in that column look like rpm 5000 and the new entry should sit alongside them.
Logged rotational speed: rpm 600
